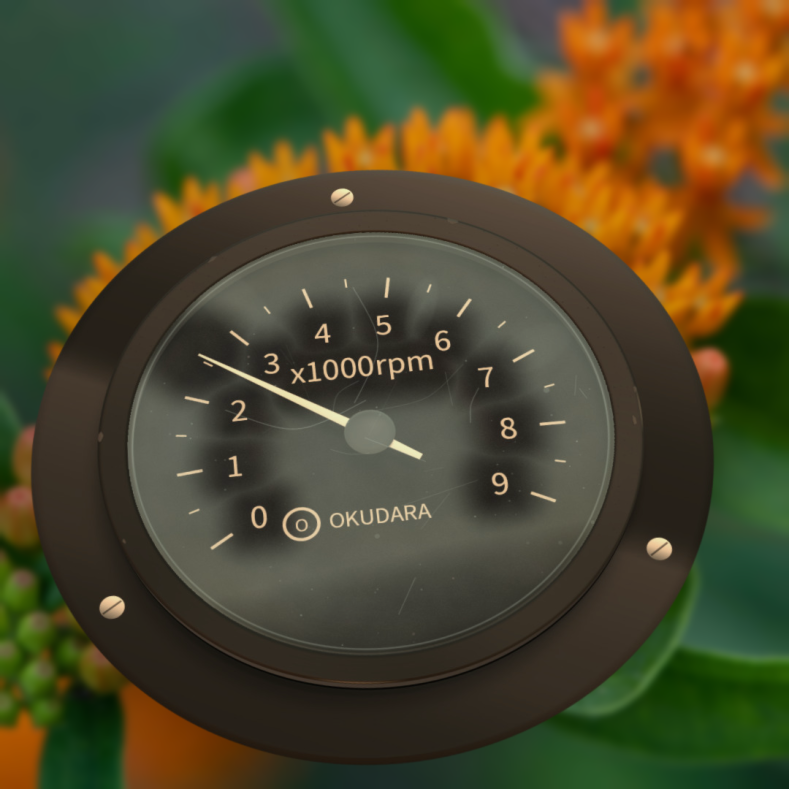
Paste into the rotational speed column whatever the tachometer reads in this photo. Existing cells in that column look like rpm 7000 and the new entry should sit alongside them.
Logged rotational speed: rpm 2500
